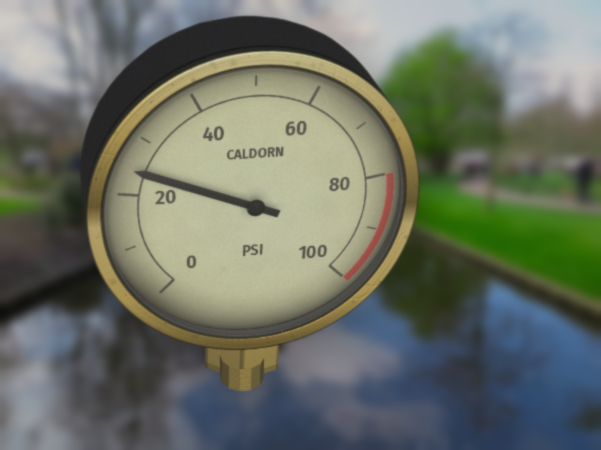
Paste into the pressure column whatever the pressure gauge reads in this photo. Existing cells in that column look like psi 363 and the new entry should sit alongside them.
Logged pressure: psi 25
